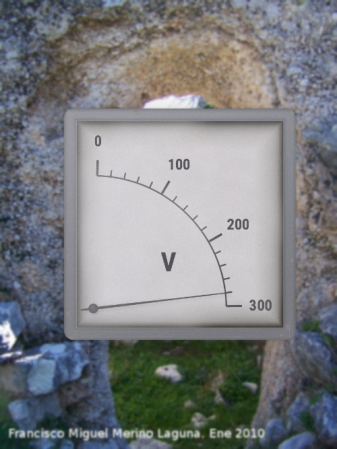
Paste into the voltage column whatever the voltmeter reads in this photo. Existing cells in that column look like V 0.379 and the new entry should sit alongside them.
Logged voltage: V 280
